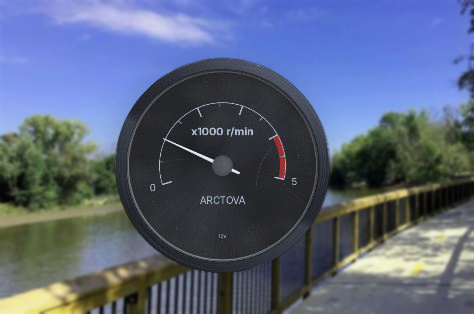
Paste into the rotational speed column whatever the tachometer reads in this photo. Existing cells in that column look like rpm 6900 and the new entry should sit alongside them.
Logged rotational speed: rpm 1000
